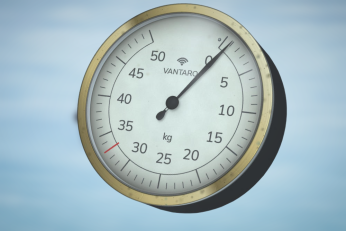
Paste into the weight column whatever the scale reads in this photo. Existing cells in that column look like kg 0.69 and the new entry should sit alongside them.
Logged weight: kg 1
